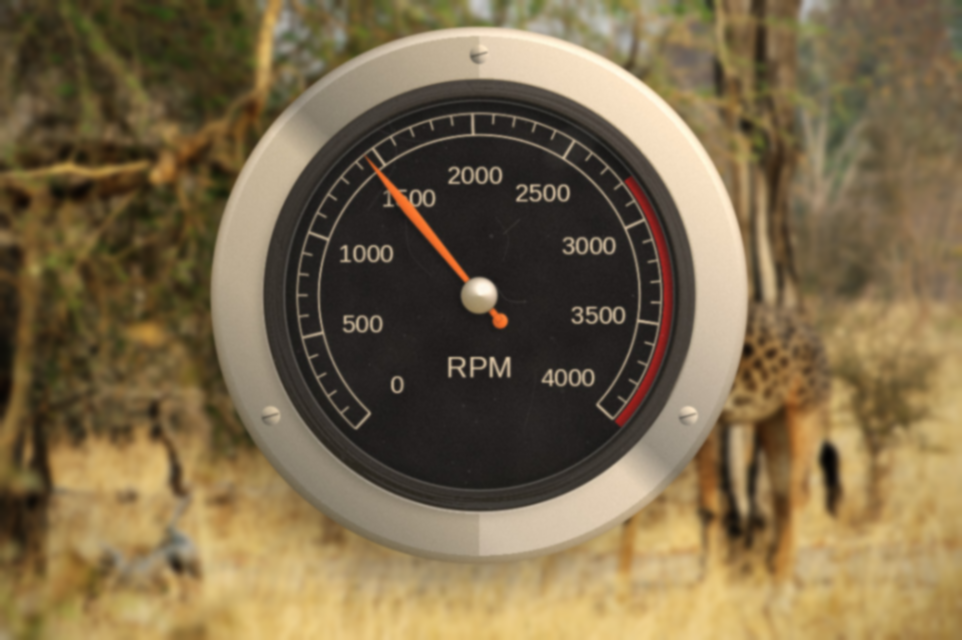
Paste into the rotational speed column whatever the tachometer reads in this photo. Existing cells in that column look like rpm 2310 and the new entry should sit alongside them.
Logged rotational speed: rpm 1450
